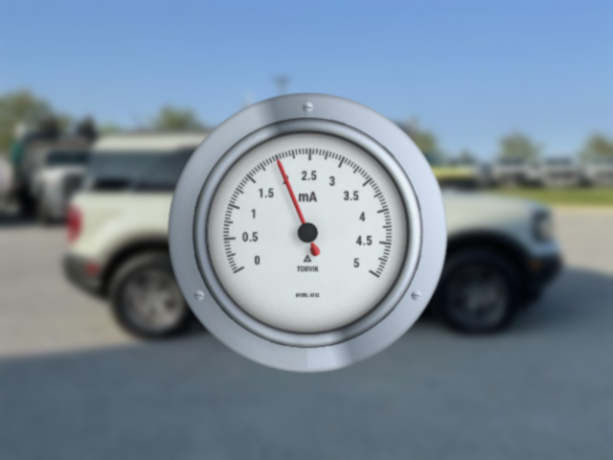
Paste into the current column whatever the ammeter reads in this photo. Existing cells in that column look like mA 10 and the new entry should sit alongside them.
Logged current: mA 2
